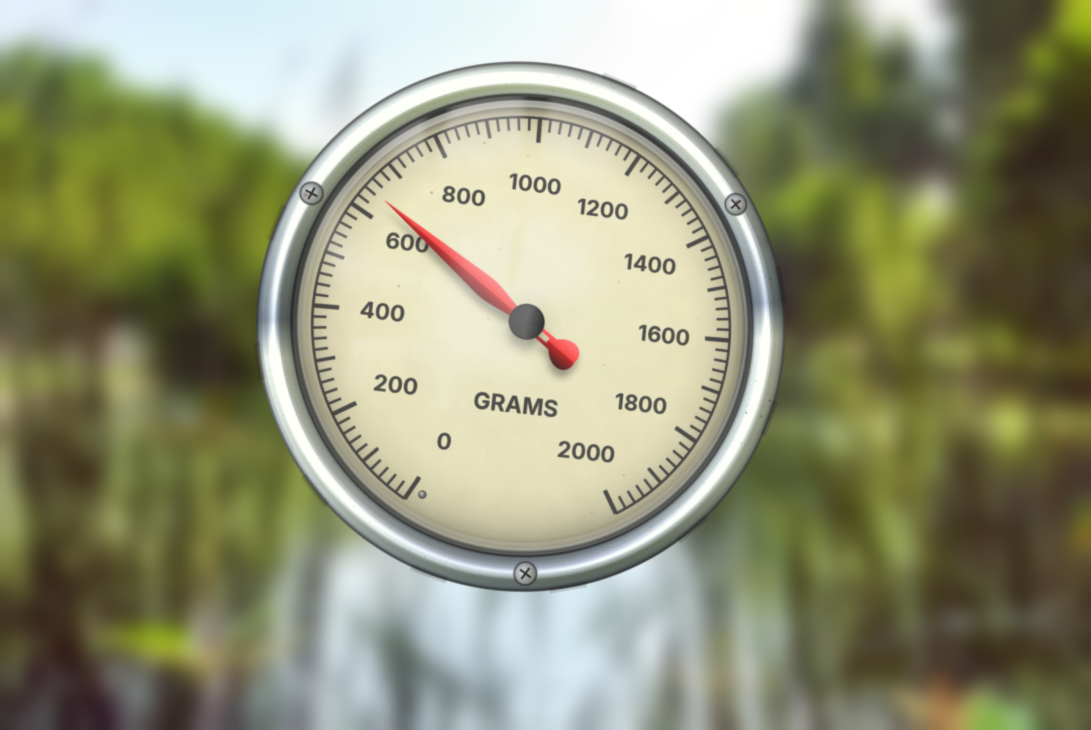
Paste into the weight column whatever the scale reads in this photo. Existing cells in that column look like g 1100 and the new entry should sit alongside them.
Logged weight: g 640
